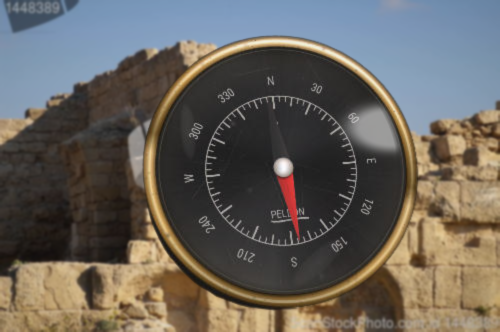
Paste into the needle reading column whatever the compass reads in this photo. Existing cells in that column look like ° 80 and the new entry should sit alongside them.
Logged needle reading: ° 175
